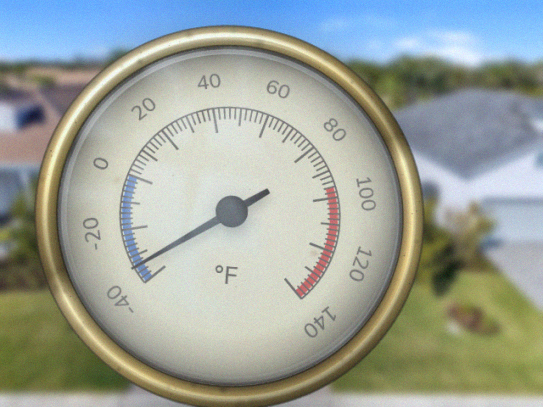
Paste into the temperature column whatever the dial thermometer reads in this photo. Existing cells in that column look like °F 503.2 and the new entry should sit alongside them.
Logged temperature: °F -34
